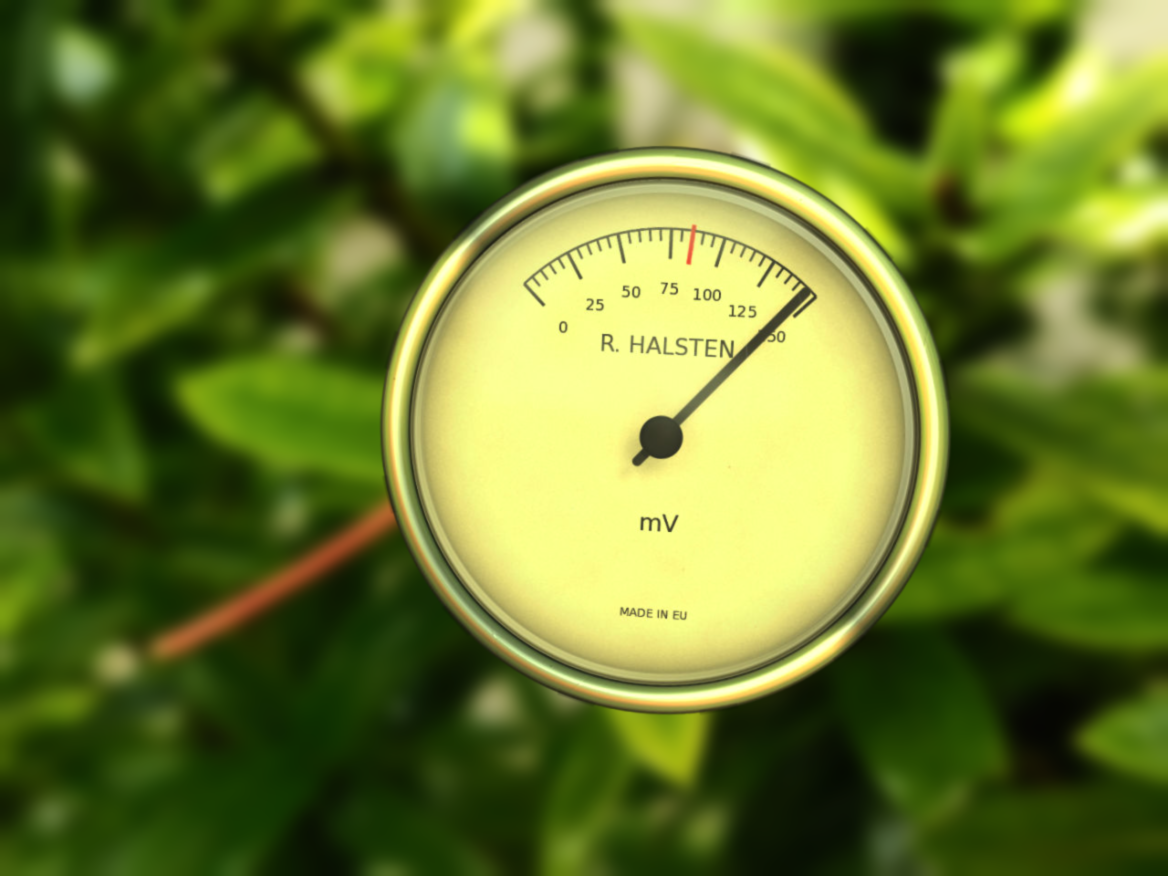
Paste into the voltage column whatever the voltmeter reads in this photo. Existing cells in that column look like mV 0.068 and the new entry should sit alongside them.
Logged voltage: mV 145
